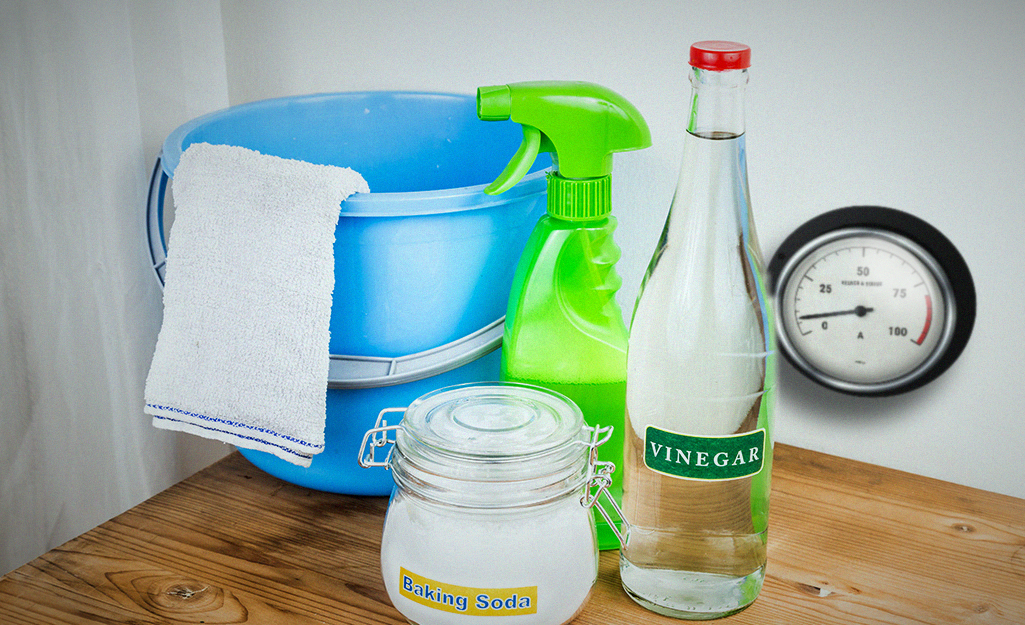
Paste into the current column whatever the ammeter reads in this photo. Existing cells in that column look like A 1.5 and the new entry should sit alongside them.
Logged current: A 7.5
